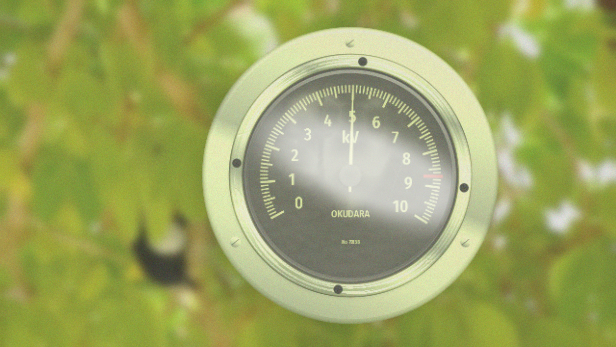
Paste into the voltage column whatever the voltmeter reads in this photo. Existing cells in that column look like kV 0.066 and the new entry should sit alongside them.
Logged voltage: kV 5
